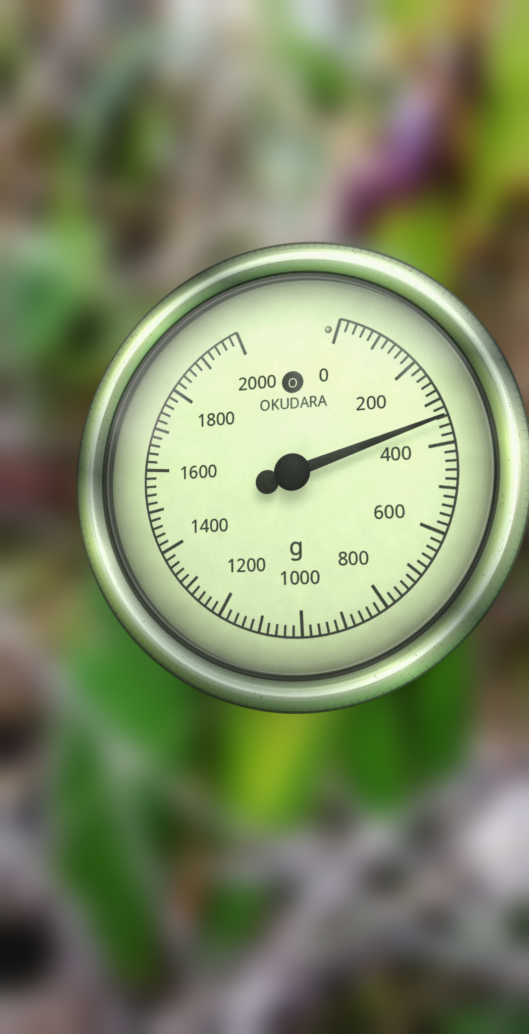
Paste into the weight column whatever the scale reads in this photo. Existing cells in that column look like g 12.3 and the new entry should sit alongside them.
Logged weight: g 340
